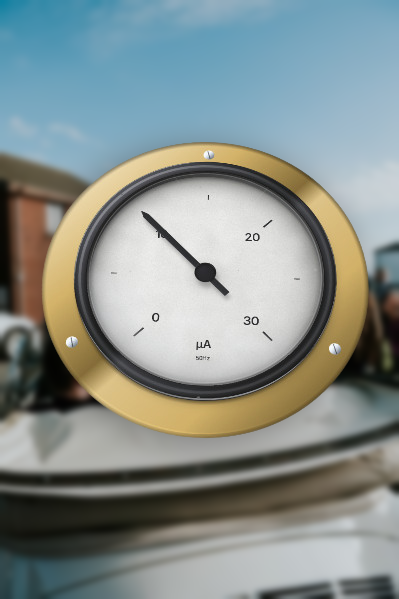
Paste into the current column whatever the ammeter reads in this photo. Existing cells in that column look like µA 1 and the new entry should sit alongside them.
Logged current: µA 10
